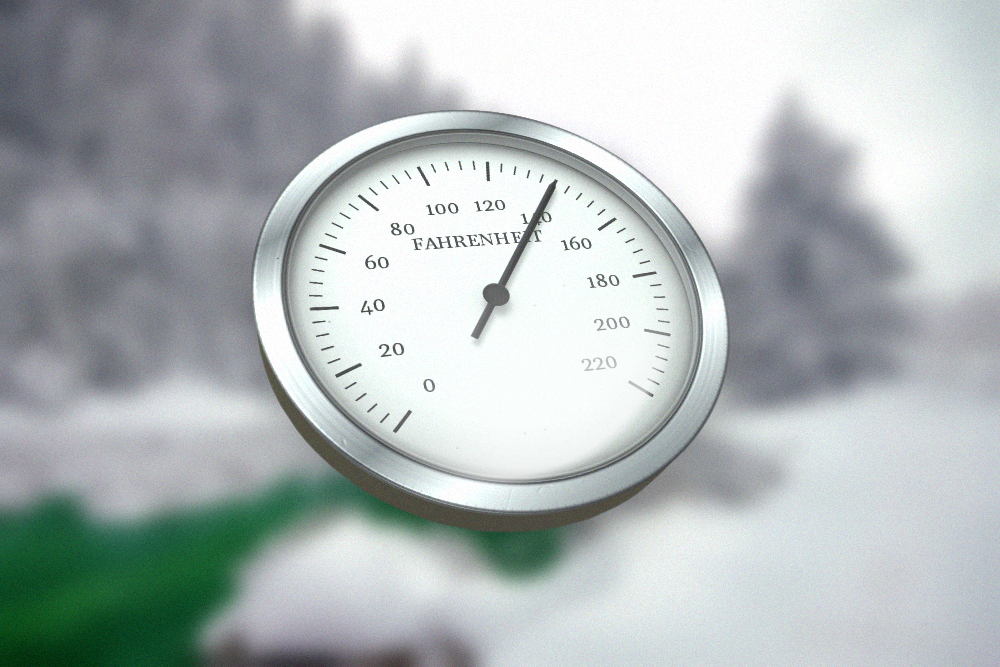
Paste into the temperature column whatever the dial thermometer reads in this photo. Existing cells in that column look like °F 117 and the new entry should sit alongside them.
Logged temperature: °F 140
